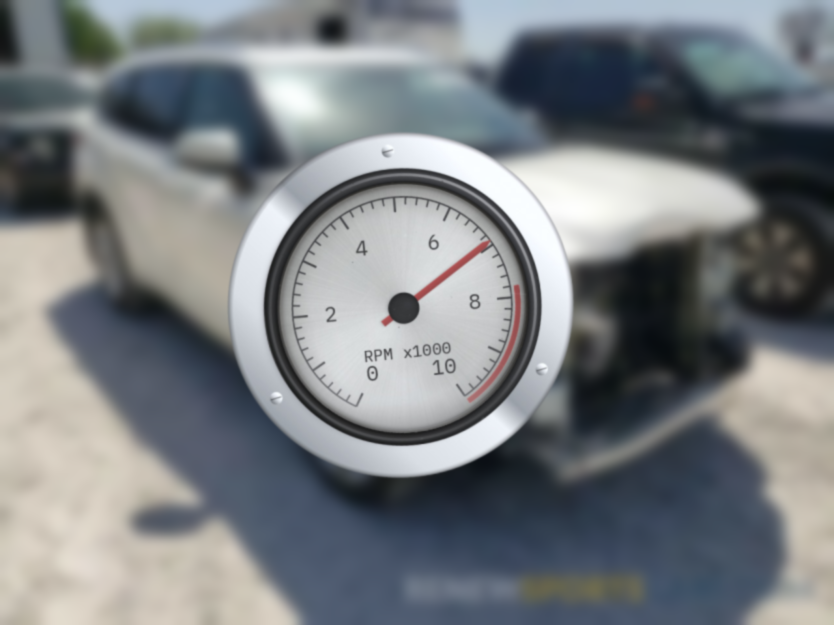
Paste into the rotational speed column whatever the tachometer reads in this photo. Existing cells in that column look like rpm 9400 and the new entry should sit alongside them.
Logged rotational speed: rpm 6900
